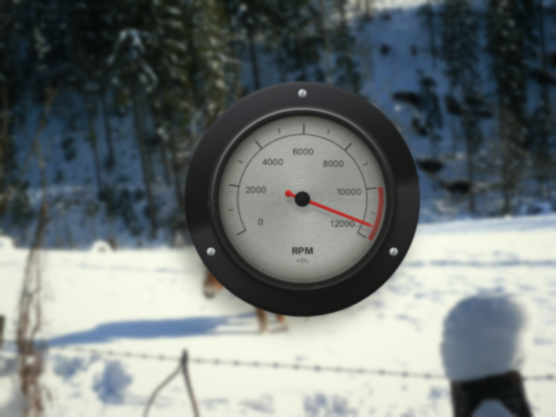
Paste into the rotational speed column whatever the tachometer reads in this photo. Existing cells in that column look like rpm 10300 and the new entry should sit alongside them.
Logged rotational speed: rpm 11500
